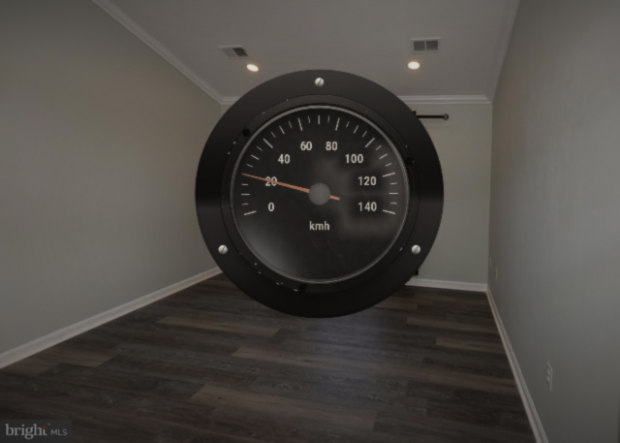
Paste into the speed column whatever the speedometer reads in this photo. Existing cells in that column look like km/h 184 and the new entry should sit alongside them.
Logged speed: km/h 20
